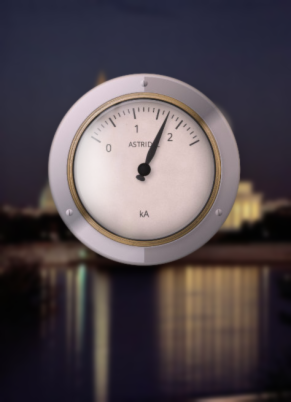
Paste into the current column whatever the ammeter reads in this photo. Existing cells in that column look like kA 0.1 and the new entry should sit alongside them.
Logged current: kA 1.7
